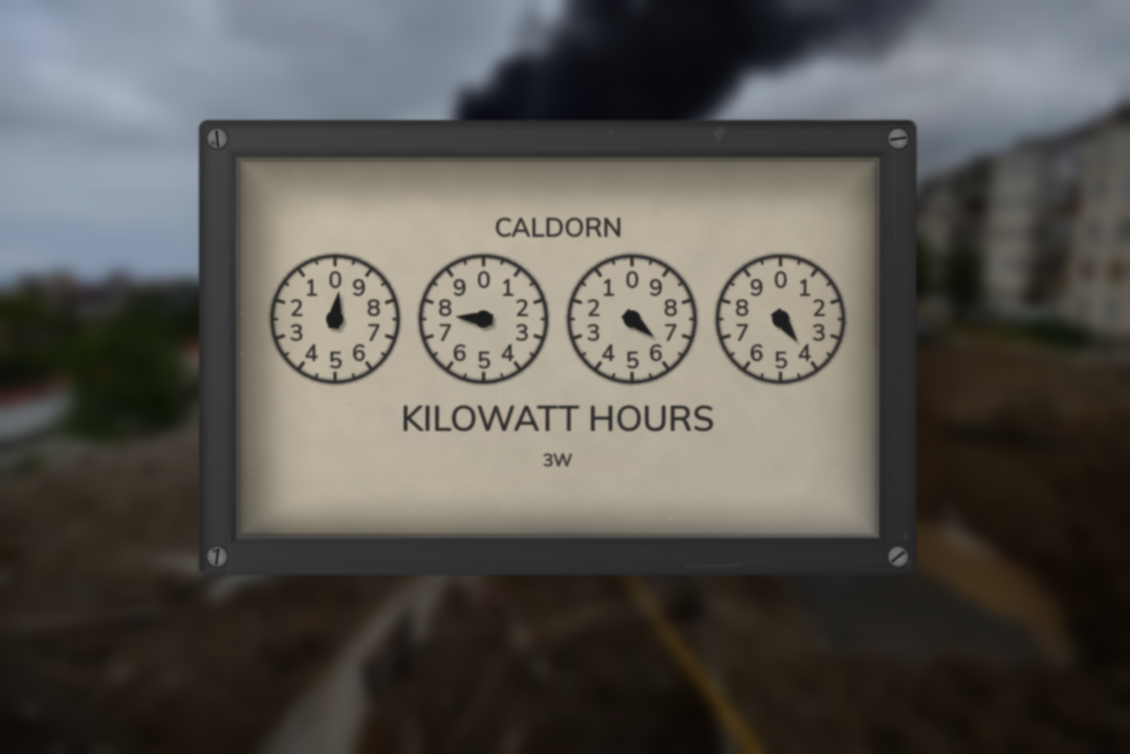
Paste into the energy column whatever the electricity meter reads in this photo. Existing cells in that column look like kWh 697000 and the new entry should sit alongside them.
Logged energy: kWh 9764
